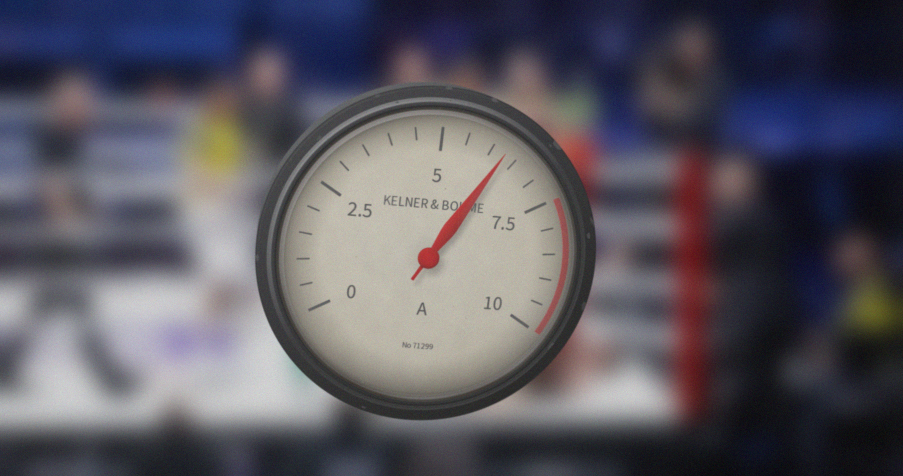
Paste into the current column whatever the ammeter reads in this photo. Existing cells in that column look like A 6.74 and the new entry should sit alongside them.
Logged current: A 6.25
